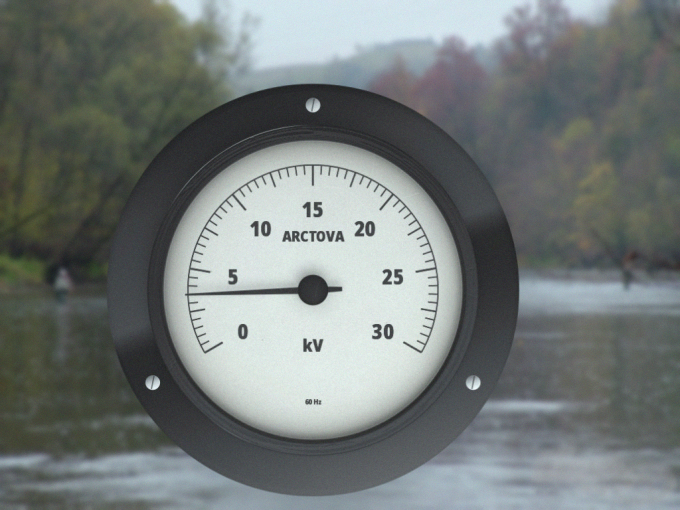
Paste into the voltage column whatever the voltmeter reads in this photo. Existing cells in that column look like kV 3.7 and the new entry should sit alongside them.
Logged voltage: kV 3.5
